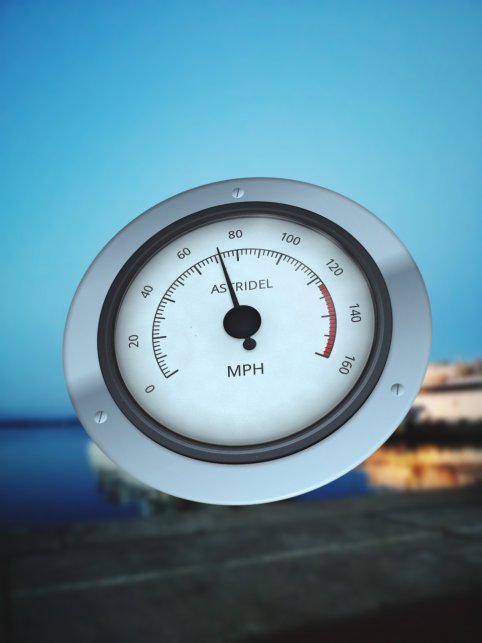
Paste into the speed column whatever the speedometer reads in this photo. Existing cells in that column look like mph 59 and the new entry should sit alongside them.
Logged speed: mph 72
